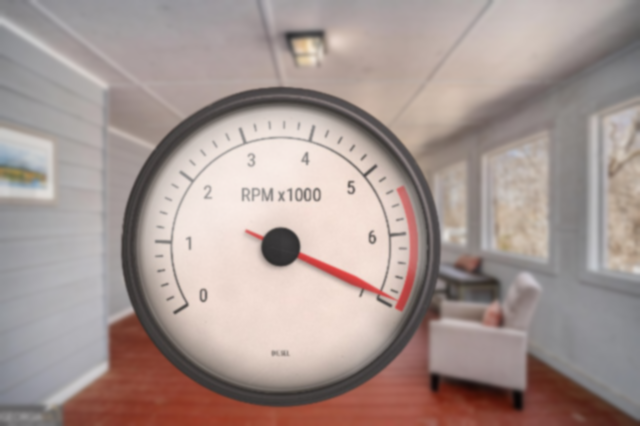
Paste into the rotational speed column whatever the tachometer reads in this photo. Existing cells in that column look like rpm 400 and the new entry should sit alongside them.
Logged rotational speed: rpm 6900
